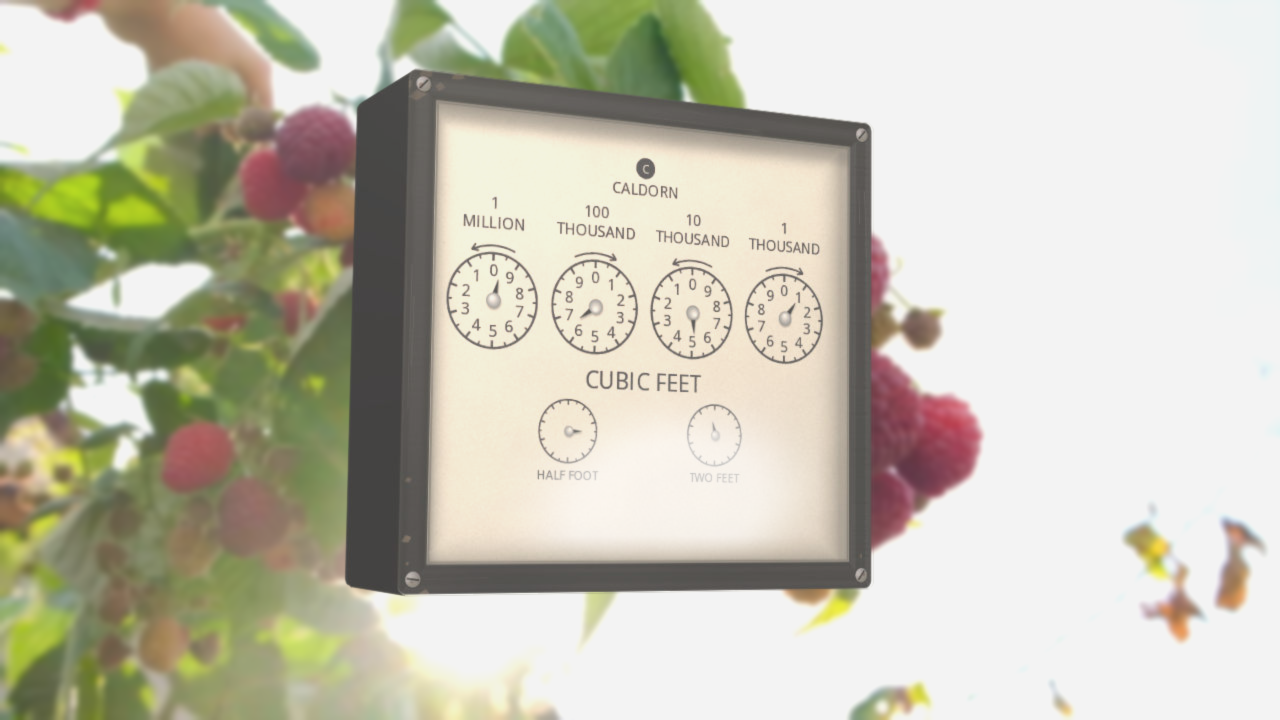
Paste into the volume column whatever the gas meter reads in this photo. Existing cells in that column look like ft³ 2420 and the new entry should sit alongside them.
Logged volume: ft³ 965100
